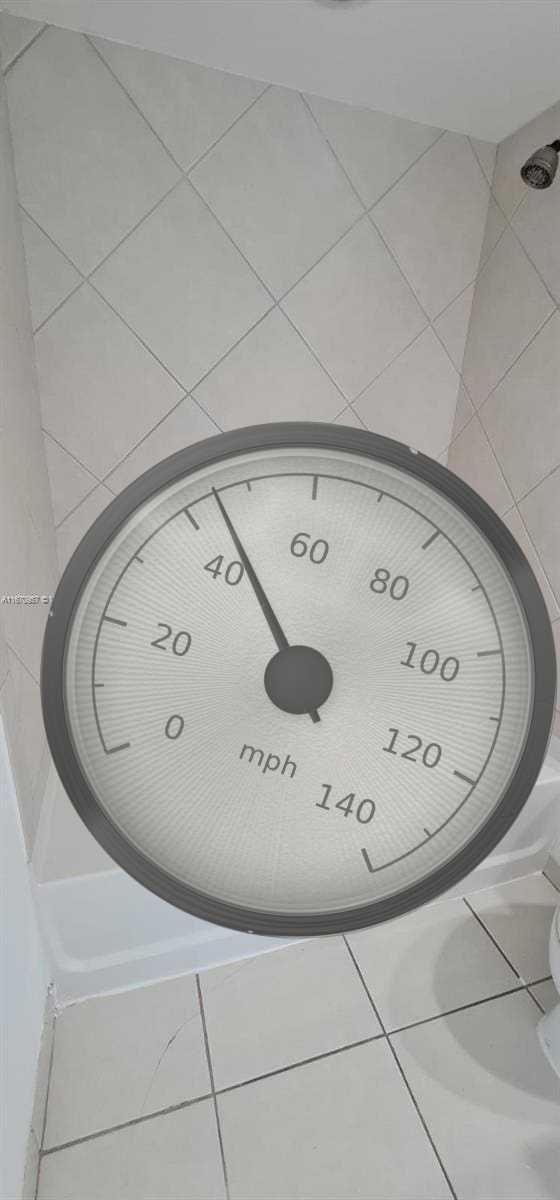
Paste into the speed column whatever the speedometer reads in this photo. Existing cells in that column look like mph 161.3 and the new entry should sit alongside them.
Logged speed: mph 45
